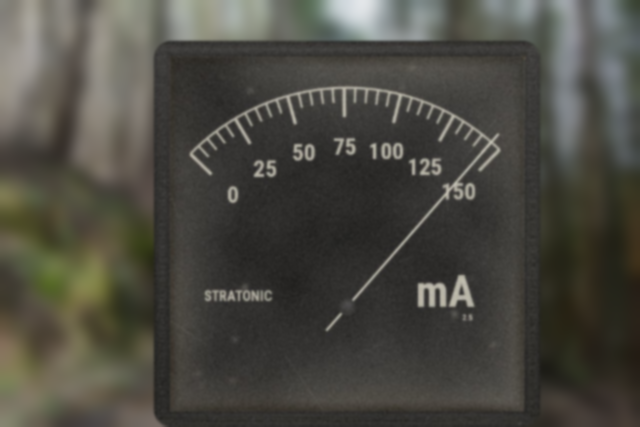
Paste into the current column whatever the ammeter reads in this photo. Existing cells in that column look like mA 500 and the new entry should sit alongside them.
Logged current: mA 145
